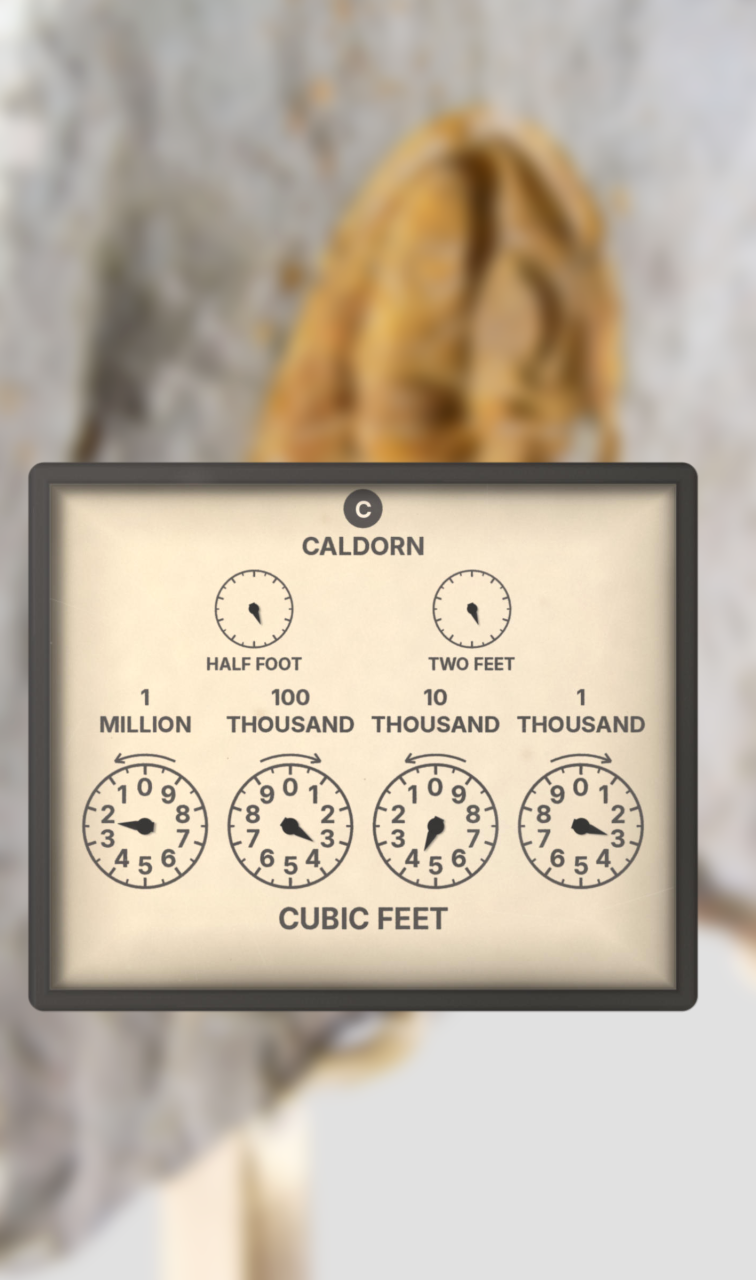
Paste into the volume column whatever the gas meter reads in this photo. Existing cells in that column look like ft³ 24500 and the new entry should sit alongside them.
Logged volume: ft³ 234300
